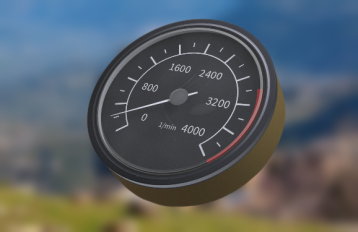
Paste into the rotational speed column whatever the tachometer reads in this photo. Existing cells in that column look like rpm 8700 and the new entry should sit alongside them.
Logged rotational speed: rpm 200
